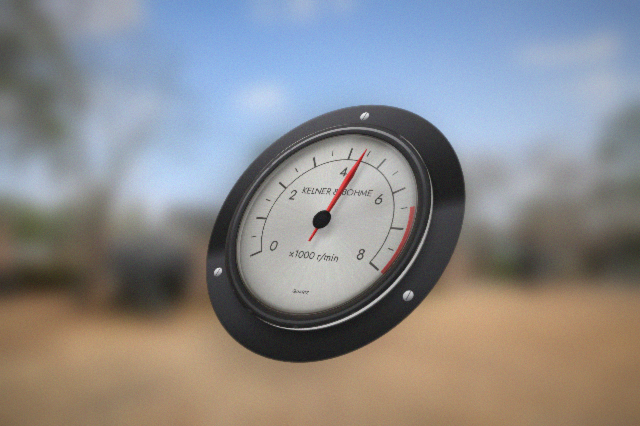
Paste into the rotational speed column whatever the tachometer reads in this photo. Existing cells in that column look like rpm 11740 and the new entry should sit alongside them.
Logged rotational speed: rpm 4500
